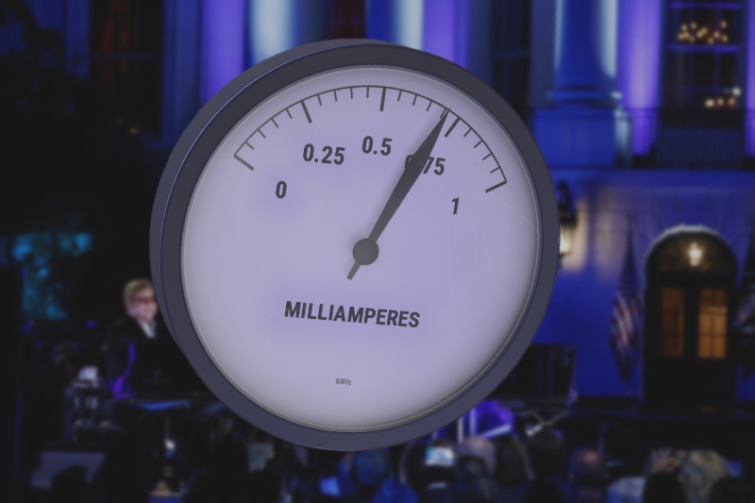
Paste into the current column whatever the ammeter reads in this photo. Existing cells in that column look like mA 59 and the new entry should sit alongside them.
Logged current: mA 0.7
